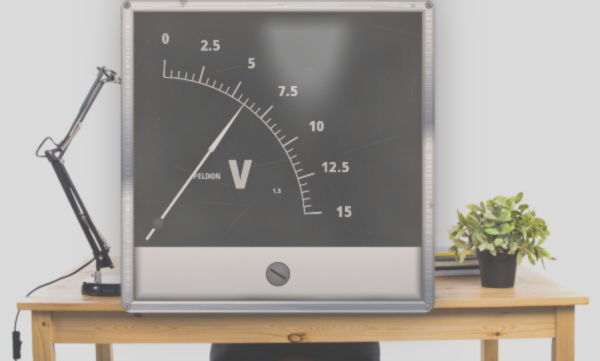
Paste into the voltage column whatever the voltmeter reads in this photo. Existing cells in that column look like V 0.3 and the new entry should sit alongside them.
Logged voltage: V 6
